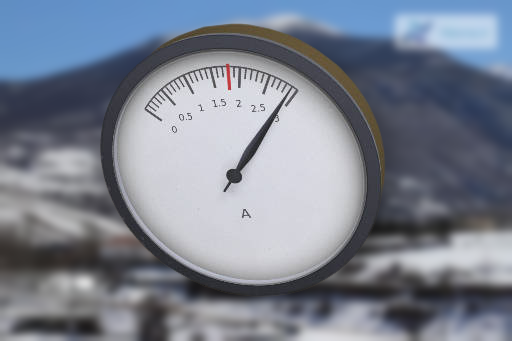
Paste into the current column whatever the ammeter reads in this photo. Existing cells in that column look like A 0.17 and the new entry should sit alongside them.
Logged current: A 2.9
